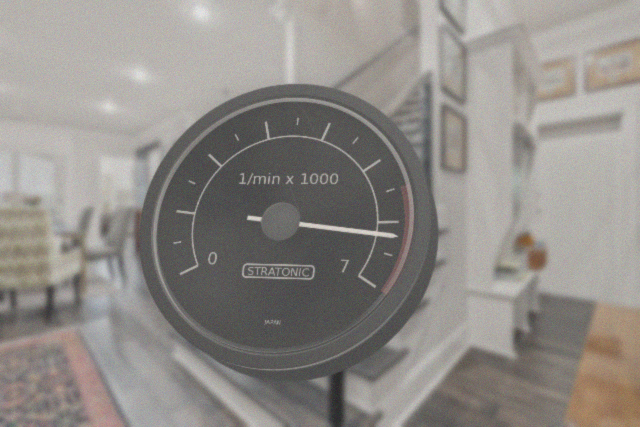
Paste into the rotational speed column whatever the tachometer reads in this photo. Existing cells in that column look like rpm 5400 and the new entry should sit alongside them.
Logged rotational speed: rpm 6250
